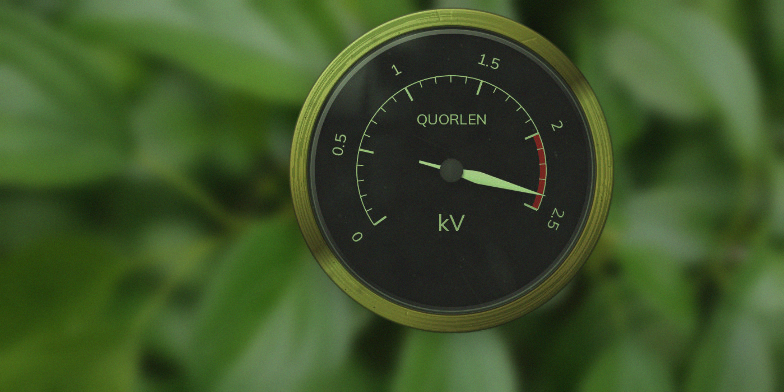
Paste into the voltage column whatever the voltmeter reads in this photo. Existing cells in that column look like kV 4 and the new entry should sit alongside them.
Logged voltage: kV 2.4
